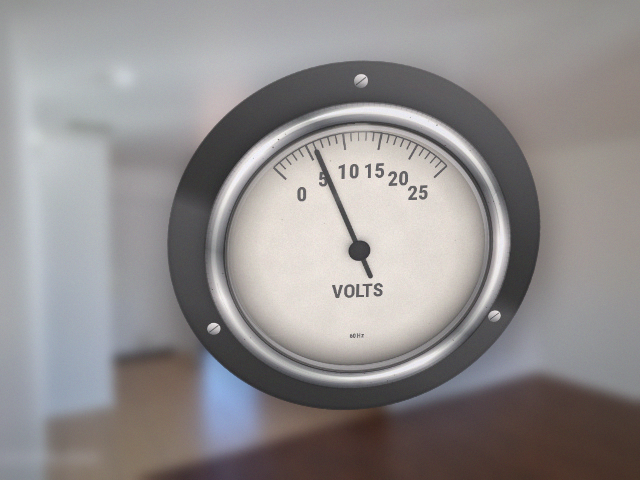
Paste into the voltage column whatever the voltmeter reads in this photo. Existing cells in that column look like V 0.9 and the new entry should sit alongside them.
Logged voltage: V 6
